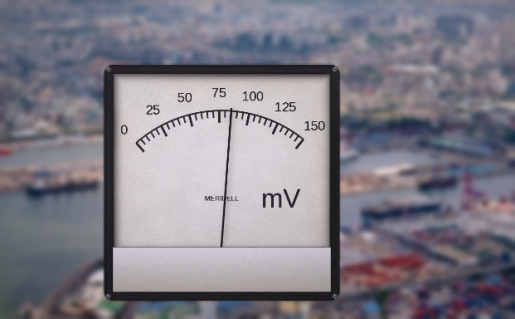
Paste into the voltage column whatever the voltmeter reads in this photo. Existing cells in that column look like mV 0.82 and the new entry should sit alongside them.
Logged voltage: mV 85
